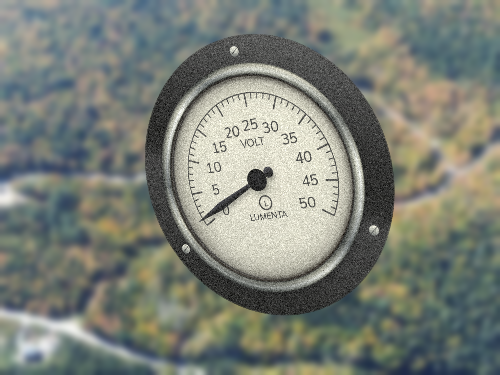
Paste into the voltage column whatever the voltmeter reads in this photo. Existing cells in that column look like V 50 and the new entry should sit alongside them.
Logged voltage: V 1
